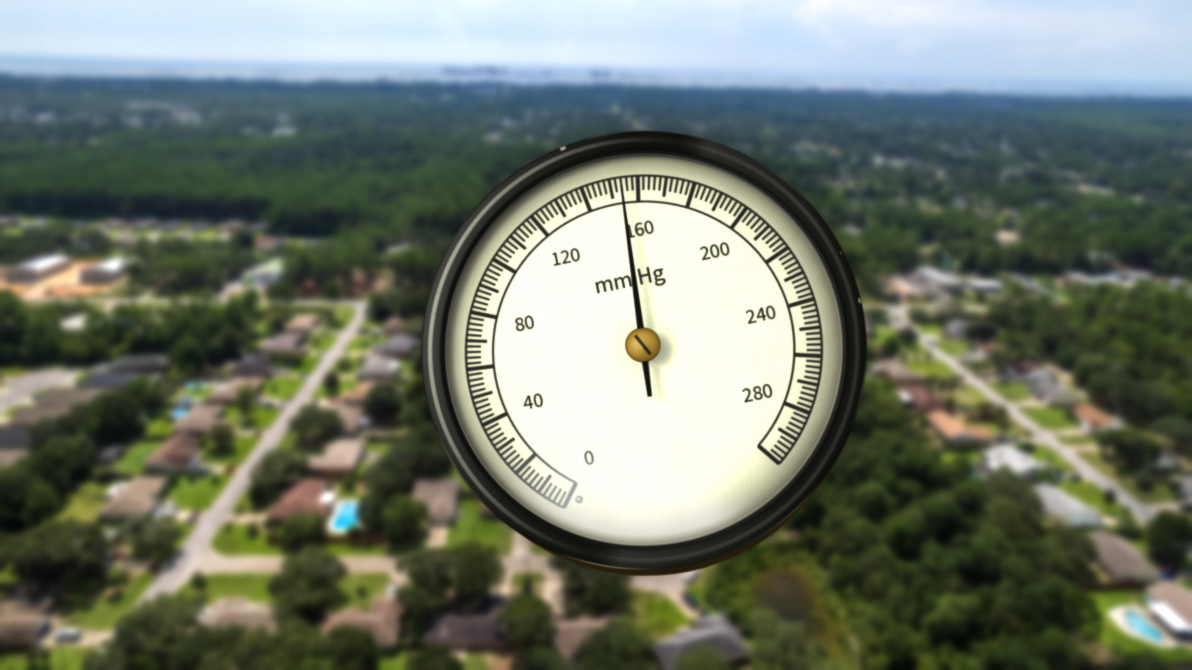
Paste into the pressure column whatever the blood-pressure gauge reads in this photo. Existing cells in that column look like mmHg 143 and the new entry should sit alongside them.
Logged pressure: mmHg 154
